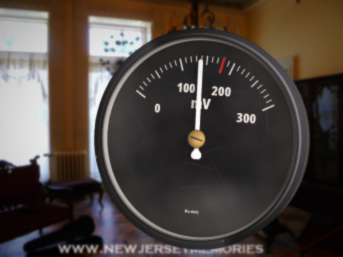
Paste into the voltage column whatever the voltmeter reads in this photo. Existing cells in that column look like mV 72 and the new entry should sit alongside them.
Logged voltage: mV 140
